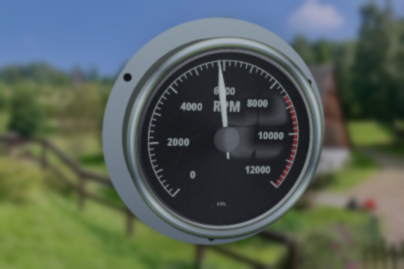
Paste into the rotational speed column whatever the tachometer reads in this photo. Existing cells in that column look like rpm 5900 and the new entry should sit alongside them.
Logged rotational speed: rpm 5800
